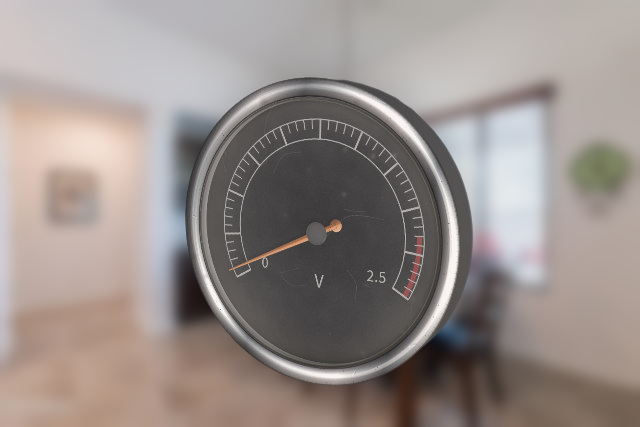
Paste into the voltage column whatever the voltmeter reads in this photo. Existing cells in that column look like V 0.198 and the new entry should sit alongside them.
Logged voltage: V 0.05
